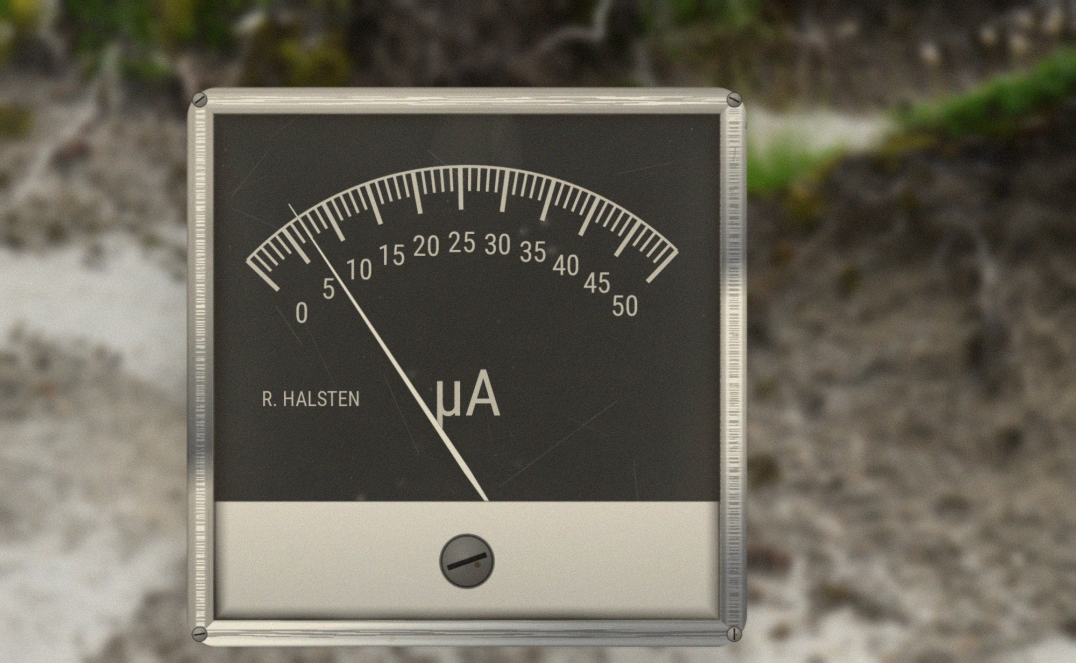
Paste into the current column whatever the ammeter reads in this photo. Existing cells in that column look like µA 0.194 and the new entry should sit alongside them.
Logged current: µA 7
